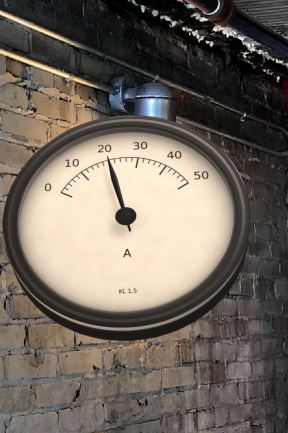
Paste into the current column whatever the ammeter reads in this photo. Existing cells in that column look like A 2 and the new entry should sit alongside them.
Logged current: A 20
